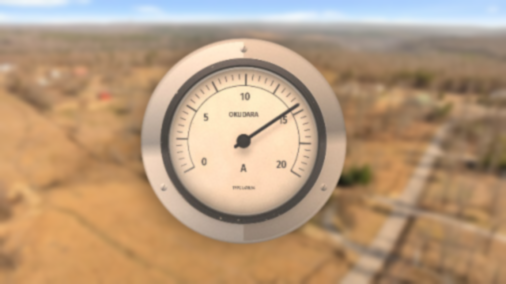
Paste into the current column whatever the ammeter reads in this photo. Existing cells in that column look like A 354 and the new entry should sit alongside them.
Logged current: A 14.5
